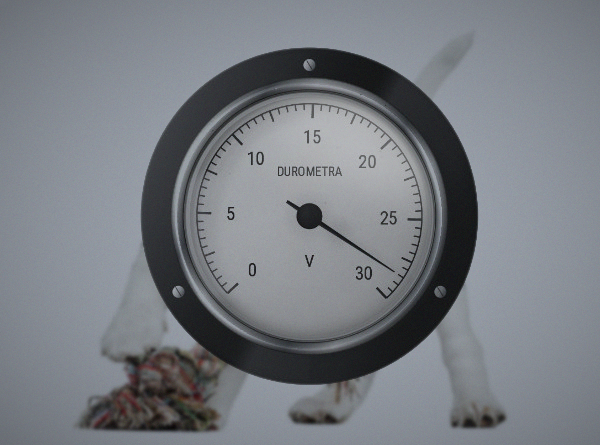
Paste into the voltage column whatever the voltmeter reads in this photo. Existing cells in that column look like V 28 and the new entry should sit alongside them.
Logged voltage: V 28.5
